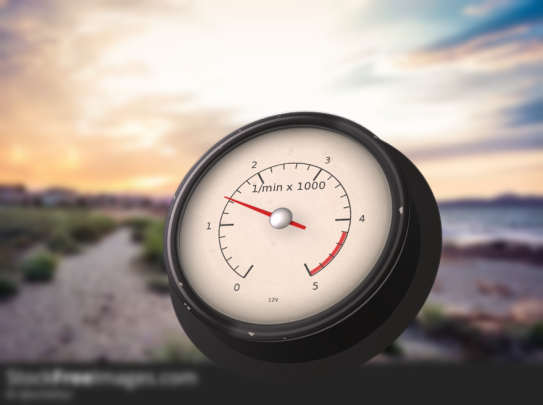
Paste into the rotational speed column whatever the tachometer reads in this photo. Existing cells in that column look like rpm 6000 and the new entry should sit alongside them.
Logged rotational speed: rpm 1400
